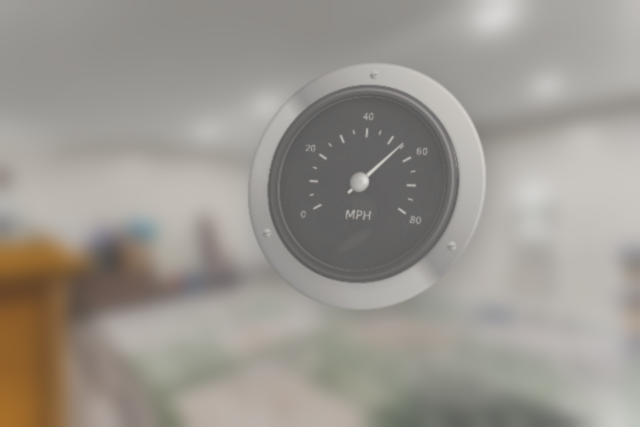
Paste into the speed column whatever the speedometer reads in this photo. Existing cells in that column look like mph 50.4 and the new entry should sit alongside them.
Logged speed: mph 55
